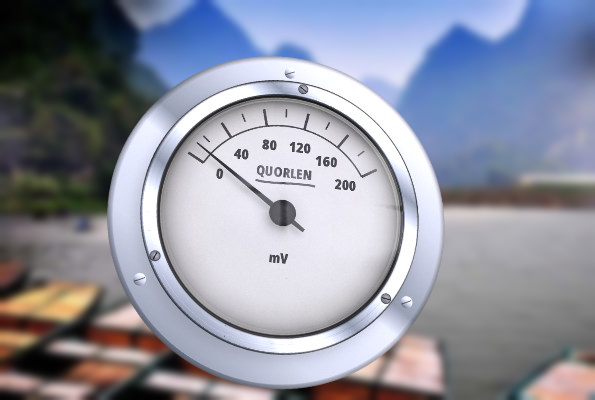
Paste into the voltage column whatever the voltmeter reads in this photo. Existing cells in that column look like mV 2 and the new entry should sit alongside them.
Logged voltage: mV 10
